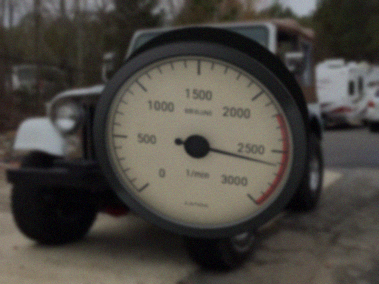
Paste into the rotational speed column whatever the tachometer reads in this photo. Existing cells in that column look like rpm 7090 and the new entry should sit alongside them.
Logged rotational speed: rpm 2600
